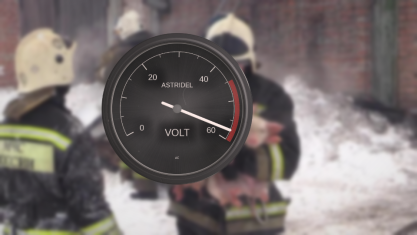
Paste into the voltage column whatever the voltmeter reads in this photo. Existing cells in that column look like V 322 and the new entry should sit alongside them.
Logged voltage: V 57.5
